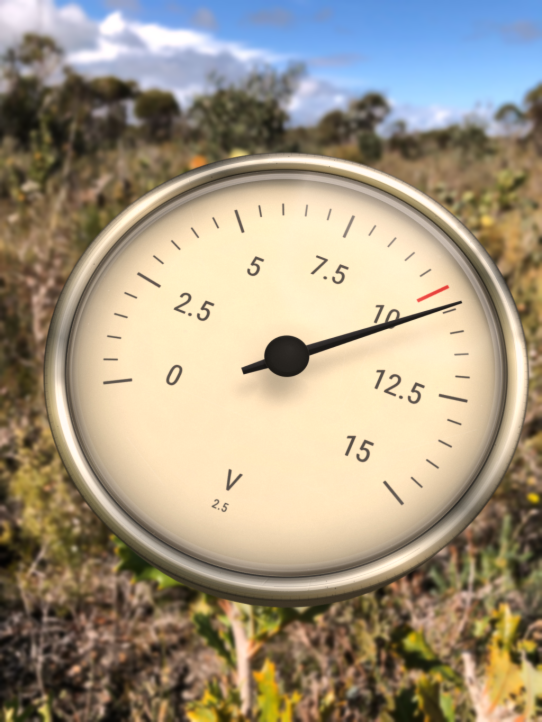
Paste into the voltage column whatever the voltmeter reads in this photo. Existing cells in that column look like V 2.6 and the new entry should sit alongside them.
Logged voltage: V 10.5
